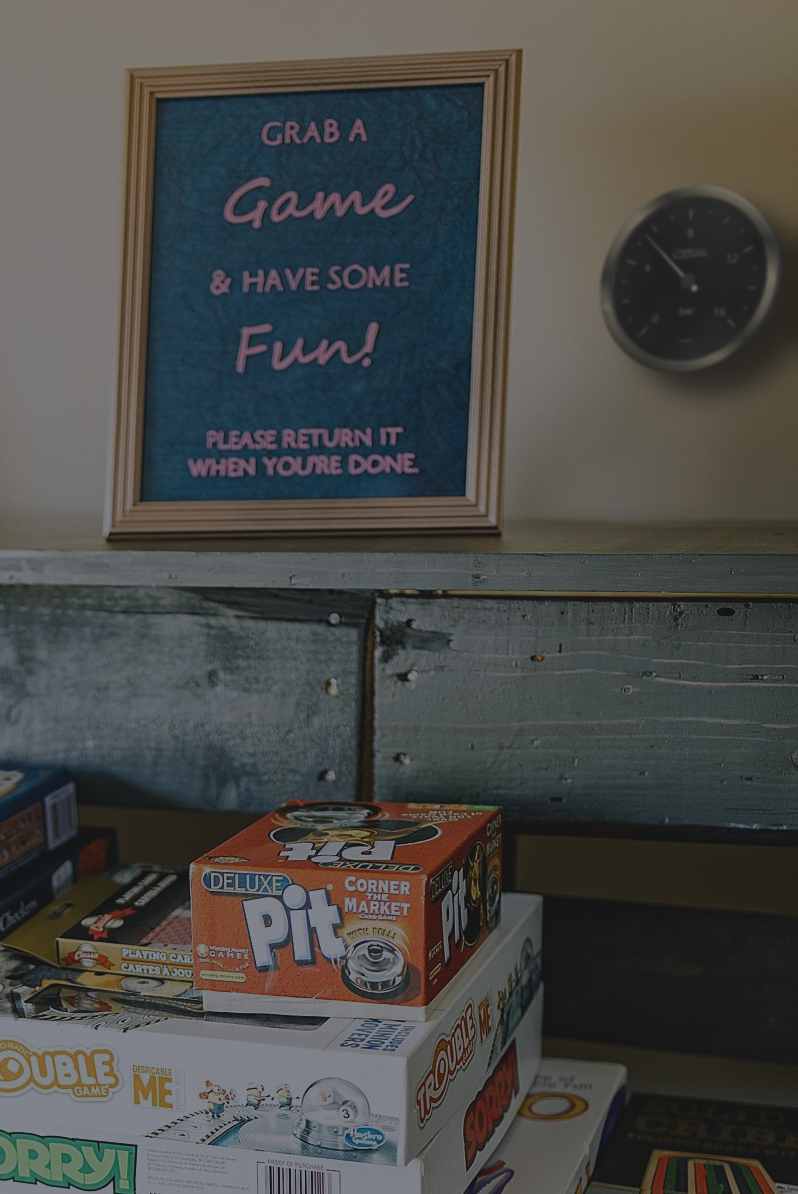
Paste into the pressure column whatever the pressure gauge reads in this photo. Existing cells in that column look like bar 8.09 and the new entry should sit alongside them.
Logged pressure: bar 5.5
